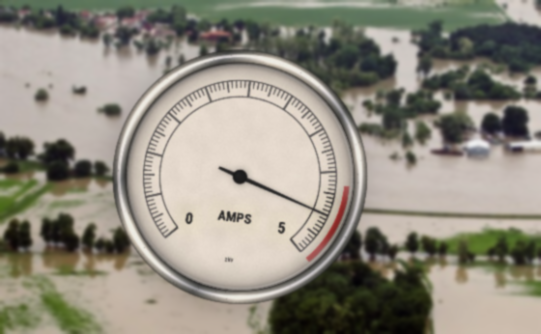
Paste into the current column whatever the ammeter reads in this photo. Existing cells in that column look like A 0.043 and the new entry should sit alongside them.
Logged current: A 4.5
